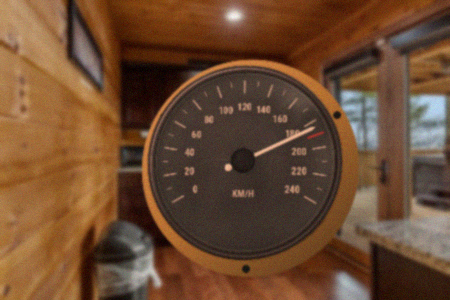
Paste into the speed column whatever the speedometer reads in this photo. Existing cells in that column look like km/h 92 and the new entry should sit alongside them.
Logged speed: km/h 185
